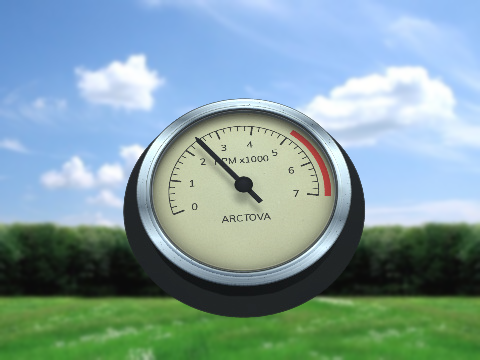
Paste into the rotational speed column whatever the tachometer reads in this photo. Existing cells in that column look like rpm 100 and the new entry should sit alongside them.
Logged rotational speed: rpm 2400
